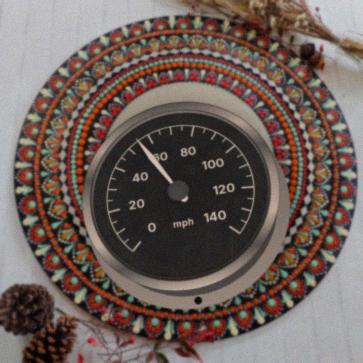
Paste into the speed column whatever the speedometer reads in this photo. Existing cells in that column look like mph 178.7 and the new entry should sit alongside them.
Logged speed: mph 55
